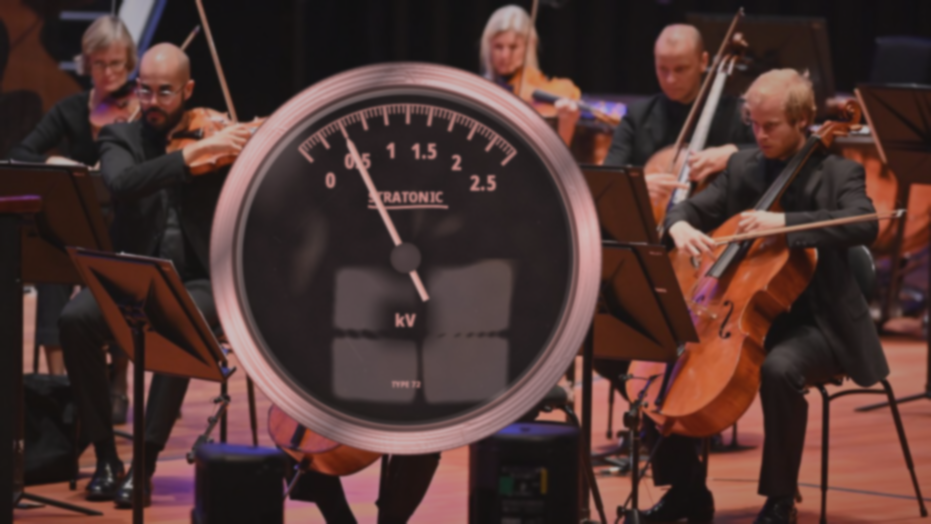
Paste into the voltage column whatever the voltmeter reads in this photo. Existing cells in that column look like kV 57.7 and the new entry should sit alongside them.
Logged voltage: kV 0.5
